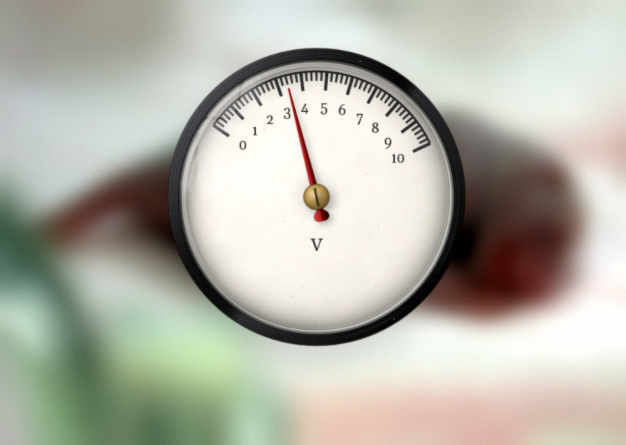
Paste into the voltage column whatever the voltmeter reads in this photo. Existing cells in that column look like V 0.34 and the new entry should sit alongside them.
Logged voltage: V 3.4
